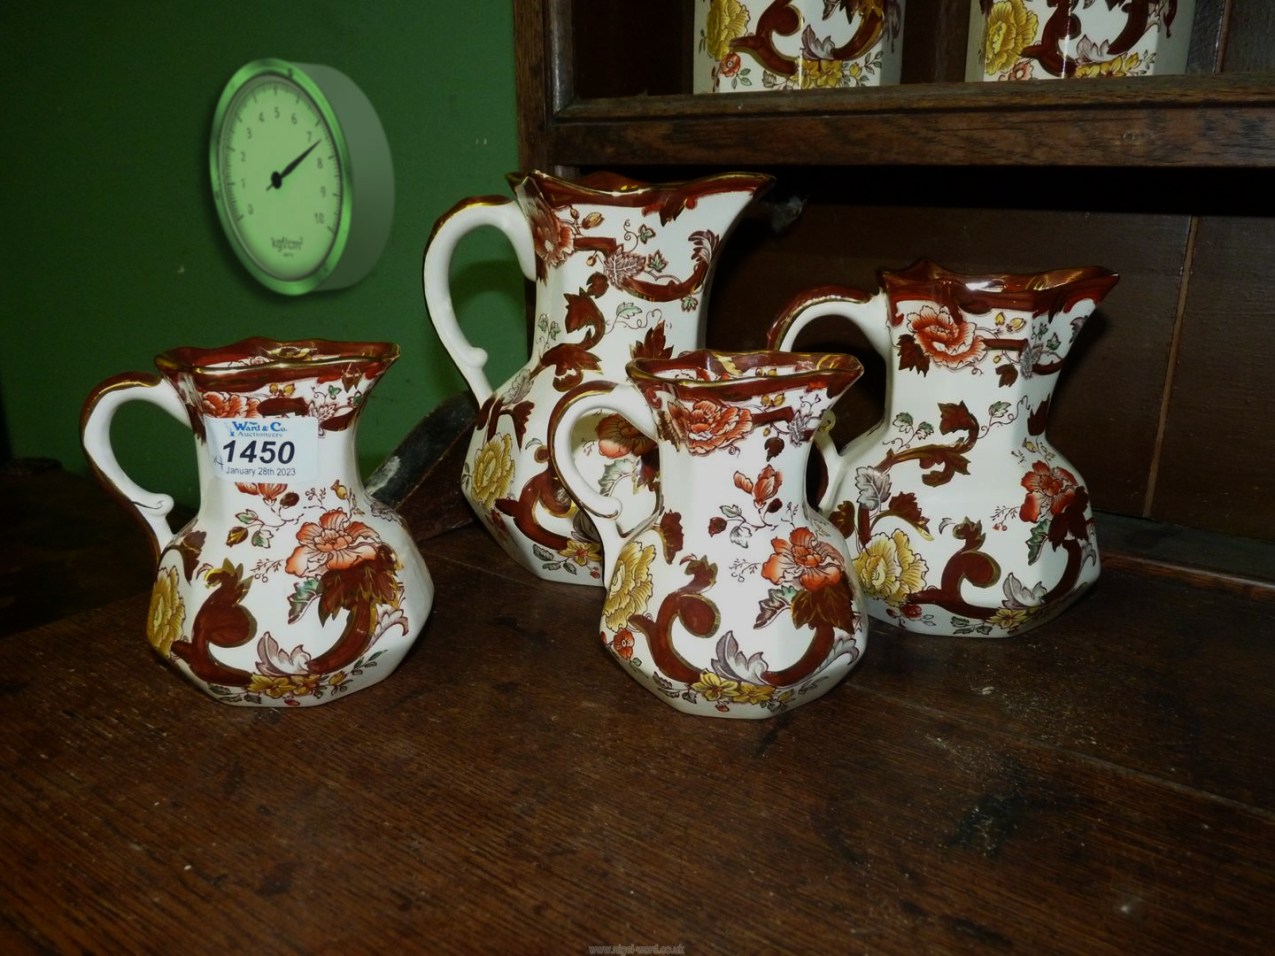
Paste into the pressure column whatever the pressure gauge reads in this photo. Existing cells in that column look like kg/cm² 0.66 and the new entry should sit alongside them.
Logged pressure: kg/cm² 7.5
